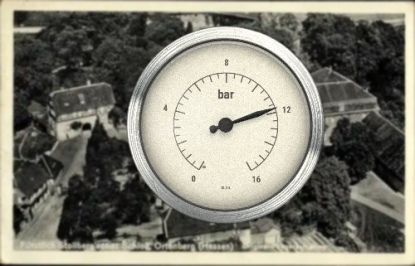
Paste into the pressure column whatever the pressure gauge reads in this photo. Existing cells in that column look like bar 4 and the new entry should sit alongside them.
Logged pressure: bar 11.75
